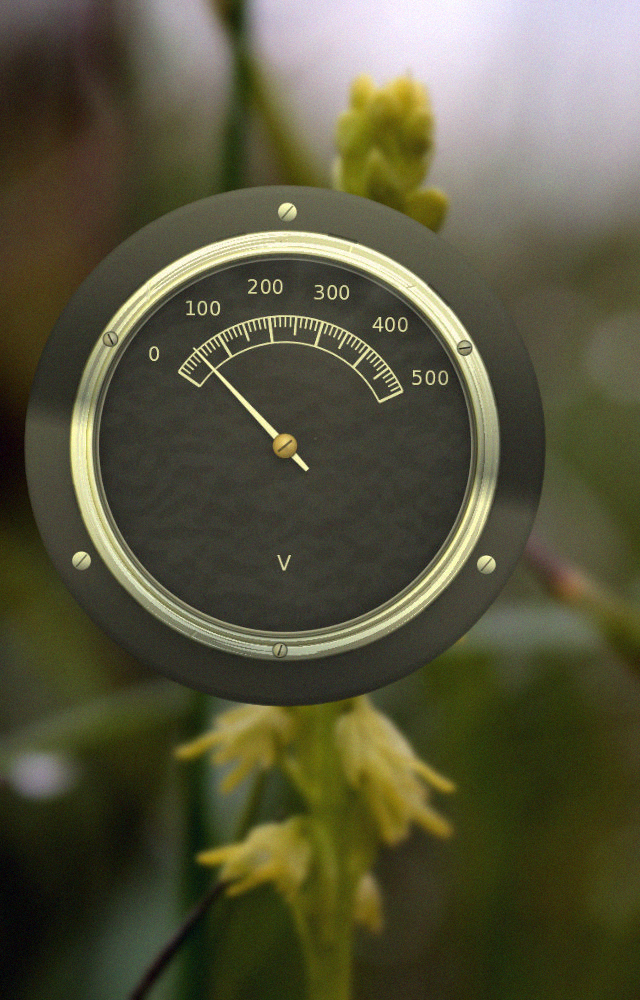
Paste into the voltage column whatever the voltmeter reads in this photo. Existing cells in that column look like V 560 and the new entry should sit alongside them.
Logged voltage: V 50
